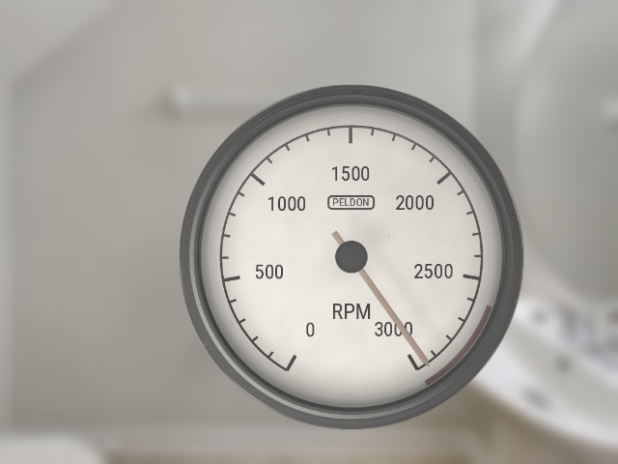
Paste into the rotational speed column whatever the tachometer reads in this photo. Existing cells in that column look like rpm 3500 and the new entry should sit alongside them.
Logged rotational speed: rpm 2950
